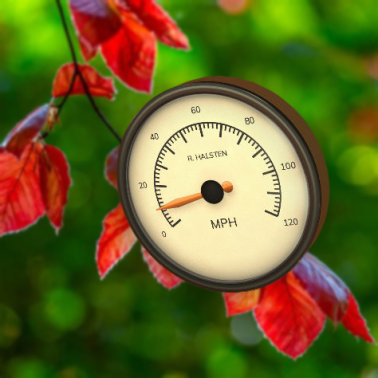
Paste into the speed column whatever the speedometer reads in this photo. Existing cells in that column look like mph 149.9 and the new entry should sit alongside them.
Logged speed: mph 10
